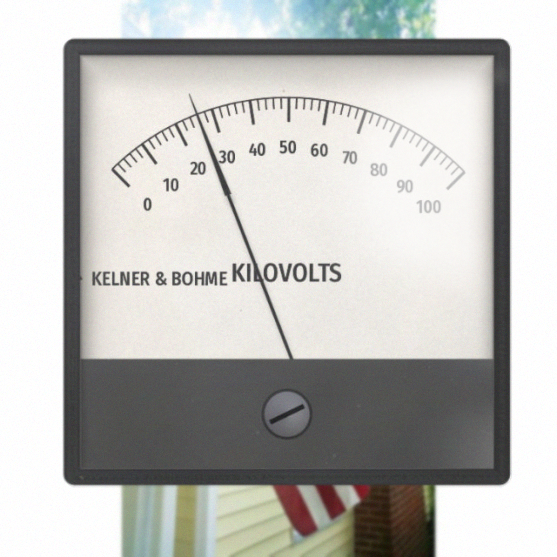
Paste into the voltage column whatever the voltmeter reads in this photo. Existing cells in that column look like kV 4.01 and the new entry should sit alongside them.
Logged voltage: kV 26
